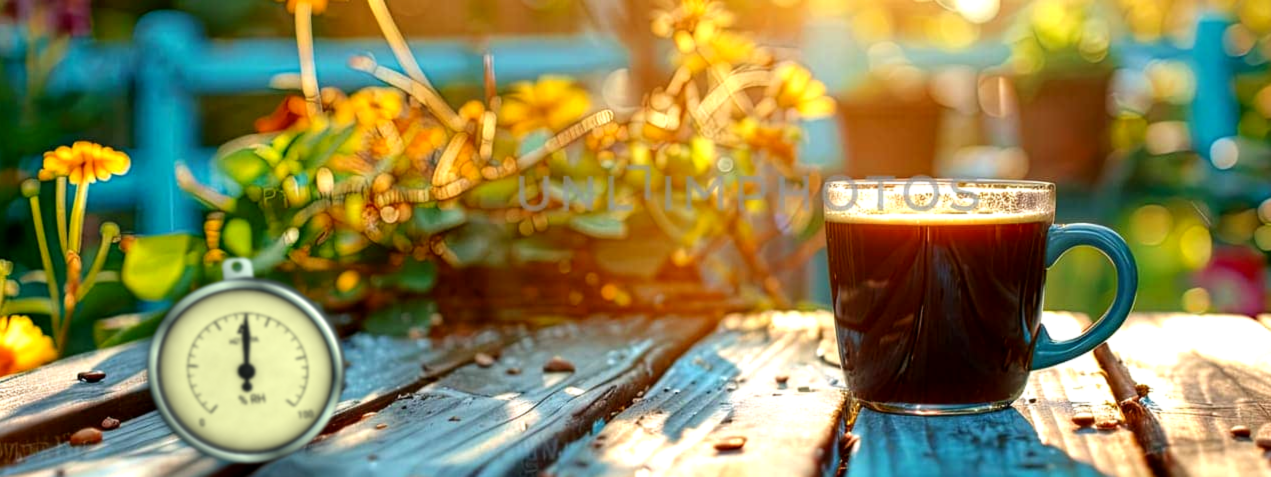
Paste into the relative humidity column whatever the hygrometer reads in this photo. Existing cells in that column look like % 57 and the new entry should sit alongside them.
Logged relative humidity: % 52
